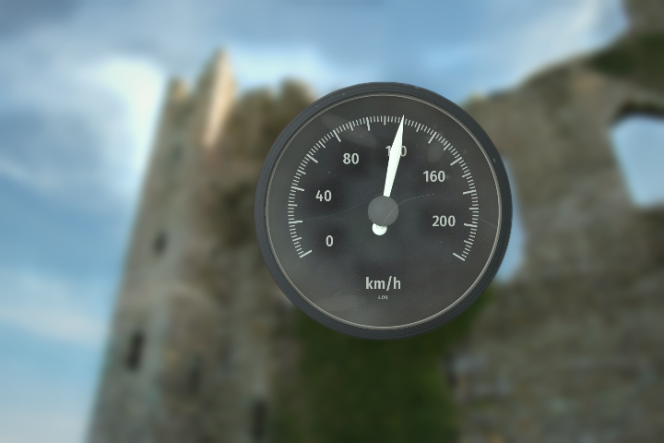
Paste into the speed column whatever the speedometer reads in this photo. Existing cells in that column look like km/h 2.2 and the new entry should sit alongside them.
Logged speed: km/h 120
